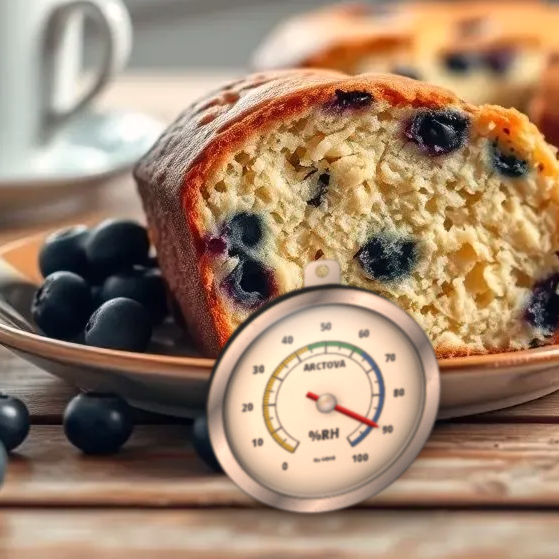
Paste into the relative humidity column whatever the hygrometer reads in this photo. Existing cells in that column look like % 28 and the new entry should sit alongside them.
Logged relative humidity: % 90
